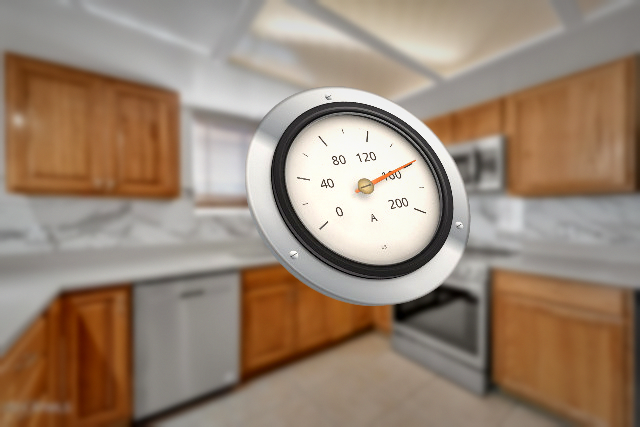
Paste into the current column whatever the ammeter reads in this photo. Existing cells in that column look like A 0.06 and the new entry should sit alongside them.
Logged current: A 160
